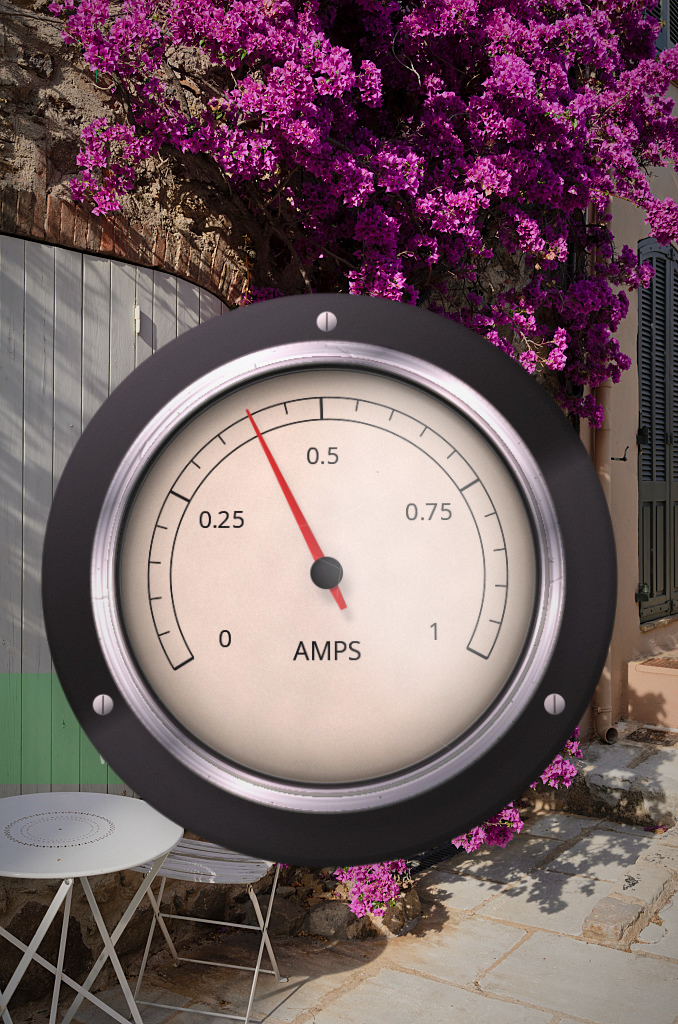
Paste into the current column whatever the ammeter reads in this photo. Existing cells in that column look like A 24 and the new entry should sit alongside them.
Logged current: A 0.4
